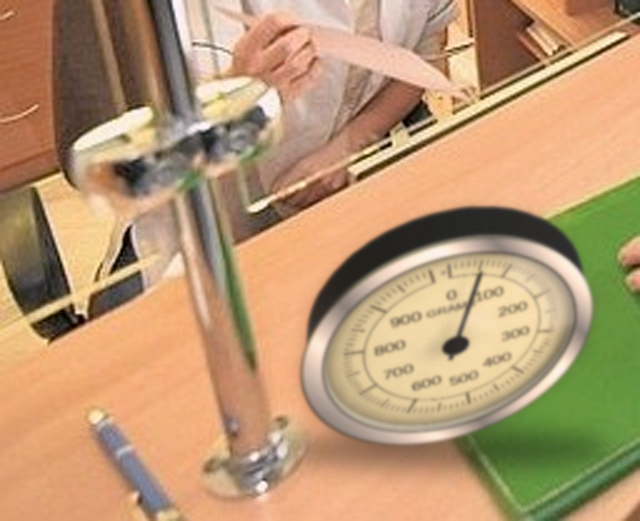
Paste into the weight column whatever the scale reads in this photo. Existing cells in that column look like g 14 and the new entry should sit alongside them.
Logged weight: g 50
